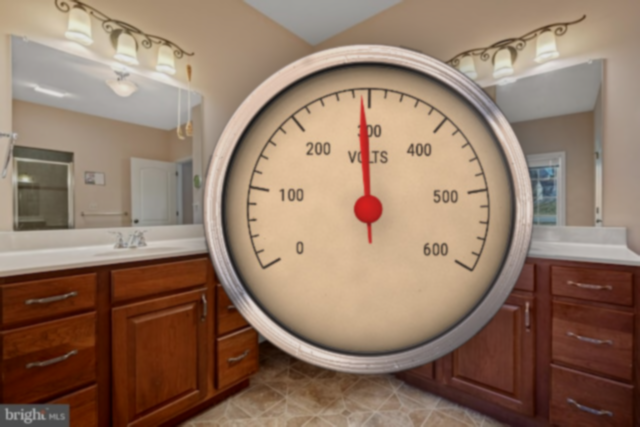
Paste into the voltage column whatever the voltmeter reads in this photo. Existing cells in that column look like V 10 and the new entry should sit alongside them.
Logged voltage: V 290
